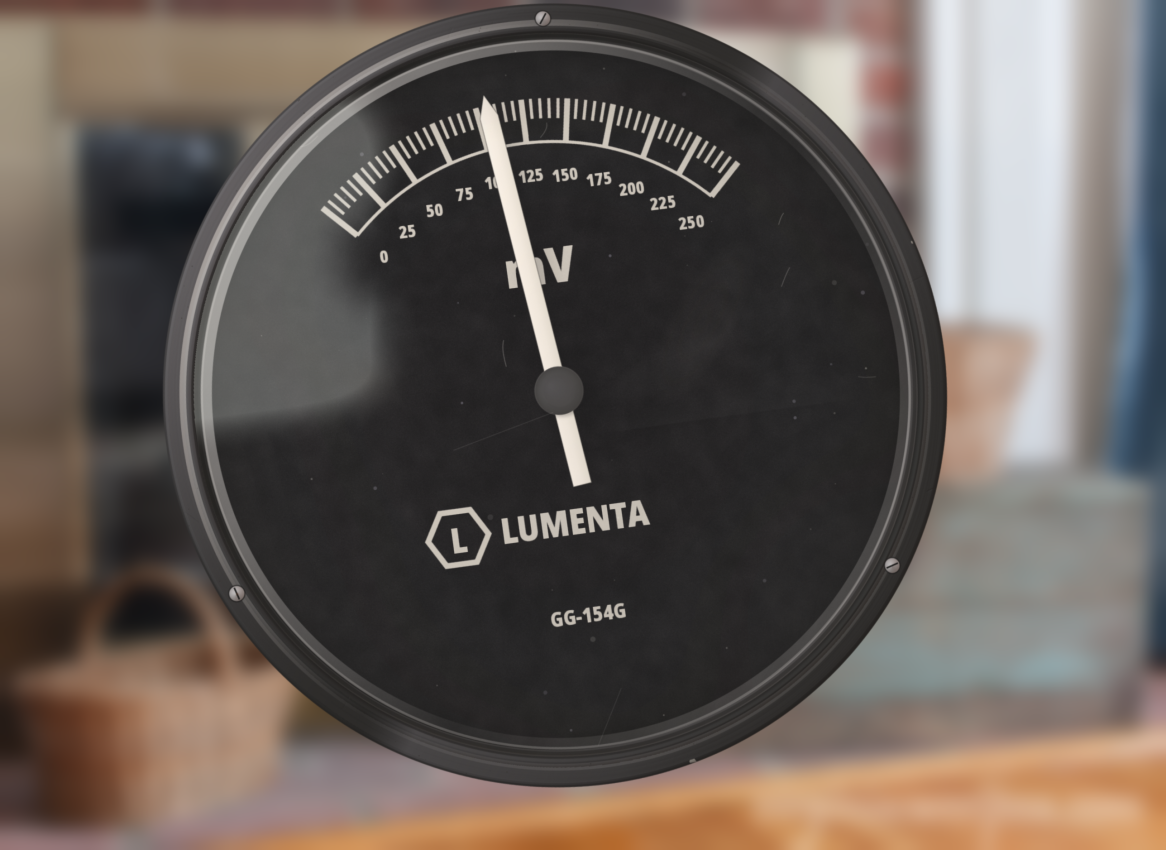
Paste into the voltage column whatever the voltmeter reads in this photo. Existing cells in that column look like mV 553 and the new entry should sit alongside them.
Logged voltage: mV 105
